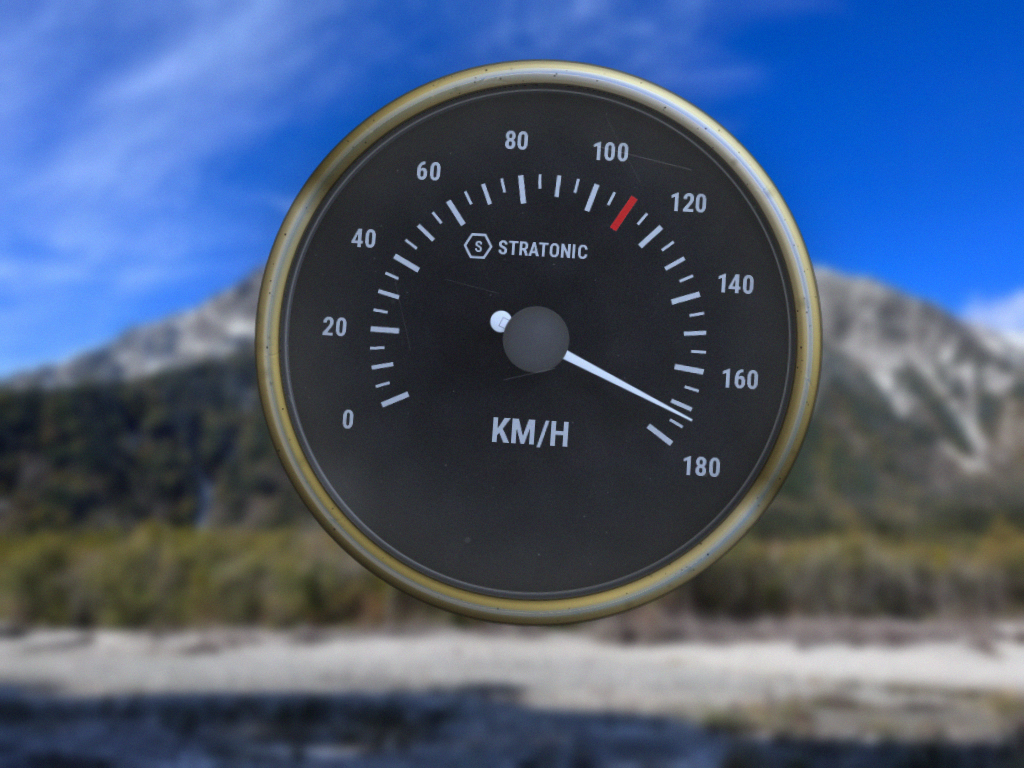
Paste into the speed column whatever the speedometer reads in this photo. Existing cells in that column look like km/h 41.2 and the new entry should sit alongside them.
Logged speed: km/h 172.5
